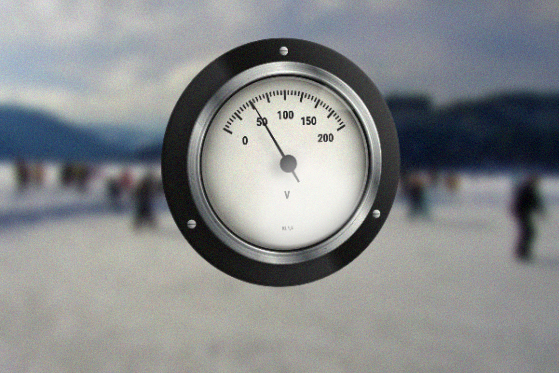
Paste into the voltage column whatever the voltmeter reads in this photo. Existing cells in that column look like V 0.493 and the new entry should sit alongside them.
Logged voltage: V 50
